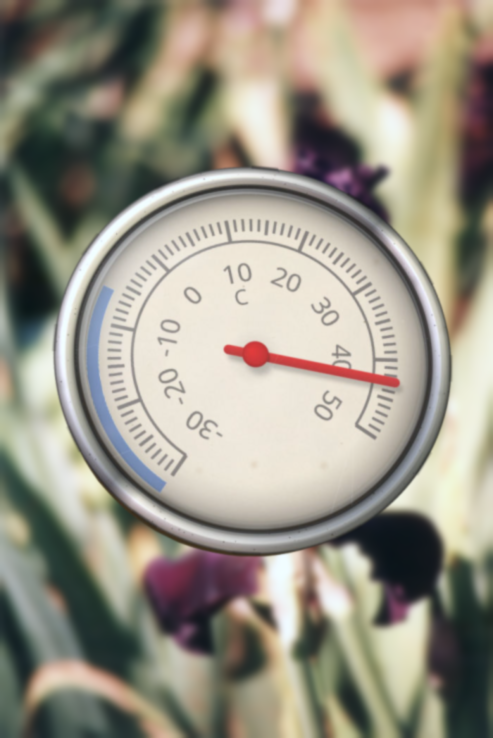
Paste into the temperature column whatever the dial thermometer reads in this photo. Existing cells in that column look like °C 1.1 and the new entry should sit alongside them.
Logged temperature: °C 43
